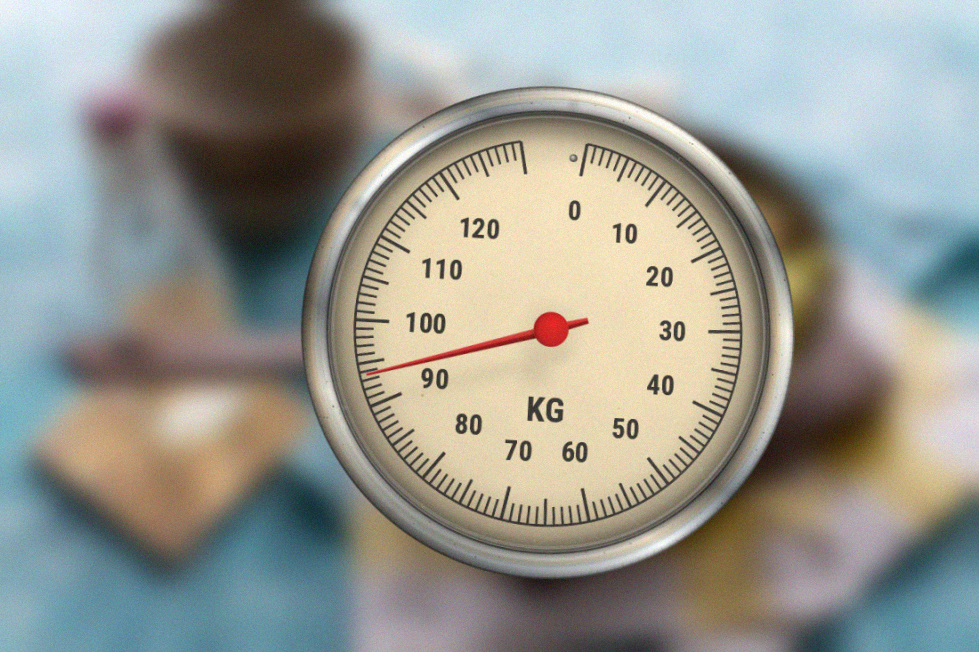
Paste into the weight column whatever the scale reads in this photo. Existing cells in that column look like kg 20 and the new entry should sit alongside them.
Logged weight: kg 93.5
